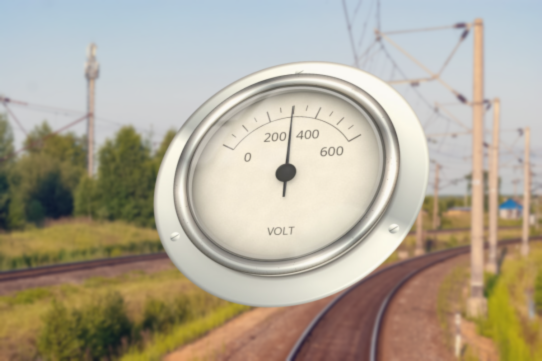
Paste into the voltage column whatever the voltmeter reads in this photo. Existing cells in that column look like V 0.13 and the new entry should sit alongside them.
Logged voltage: V 300
